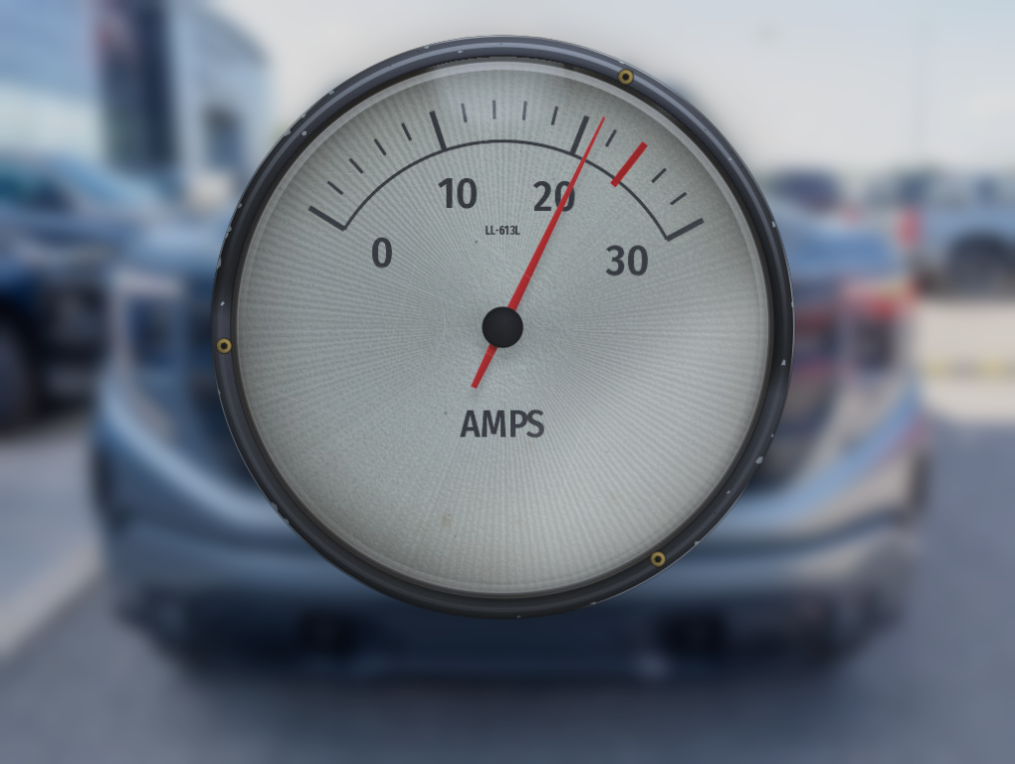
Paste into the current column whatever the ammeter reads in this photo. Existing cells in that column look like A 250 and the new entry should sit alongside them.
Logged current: A 21
